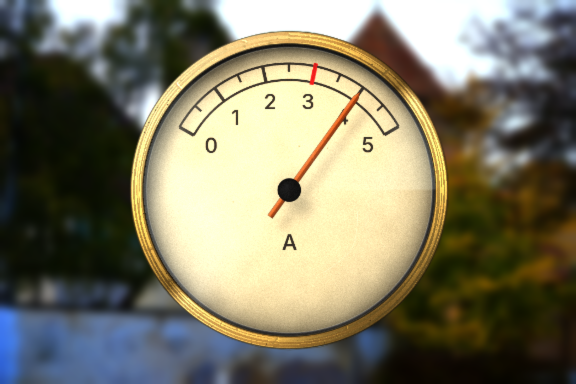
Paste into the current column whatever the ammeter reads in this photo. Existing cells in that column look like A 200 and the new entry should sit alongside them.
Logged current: A 4
